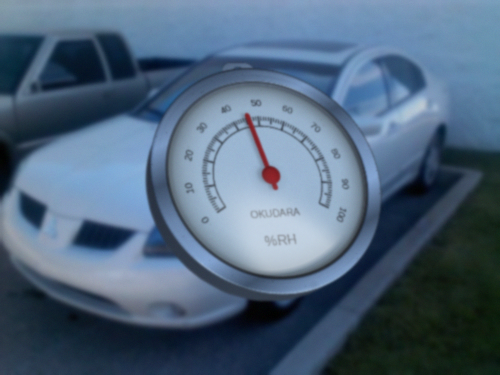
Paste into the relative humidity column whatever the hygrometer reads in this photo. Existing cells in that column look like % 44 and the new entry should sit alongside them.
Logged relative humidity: % 45
